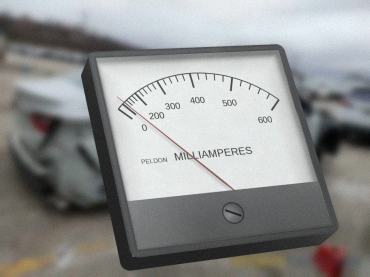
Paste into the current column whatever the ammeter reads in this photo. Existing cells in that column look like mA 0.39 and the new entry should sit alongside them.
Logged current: mA 100
